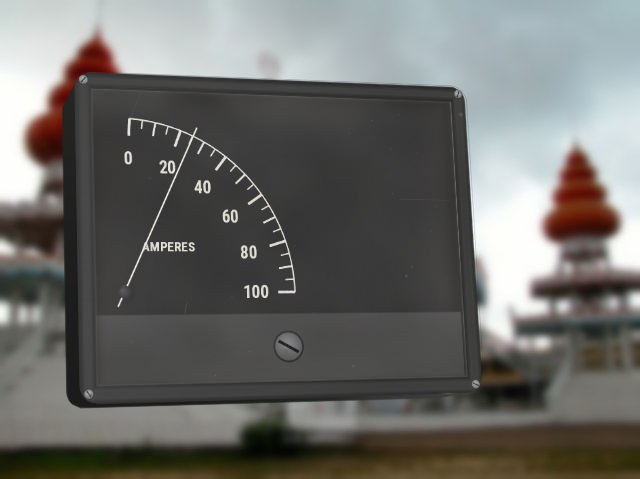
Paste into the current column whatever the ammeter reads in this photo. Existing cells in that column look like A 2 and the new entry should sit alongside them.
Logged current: A 25
